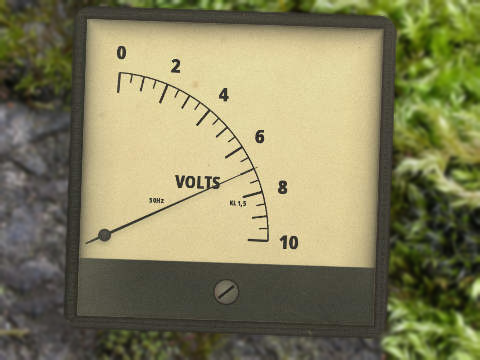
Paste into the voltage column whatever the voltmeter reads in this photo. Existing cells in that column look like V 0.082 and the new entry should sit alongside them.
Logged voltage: V 7
